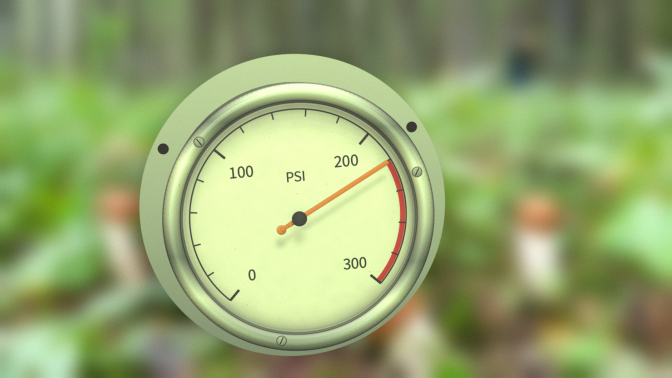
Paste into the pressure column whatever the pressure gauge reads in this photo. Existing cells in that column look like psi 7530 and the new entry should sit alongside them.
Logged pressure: psi 220
